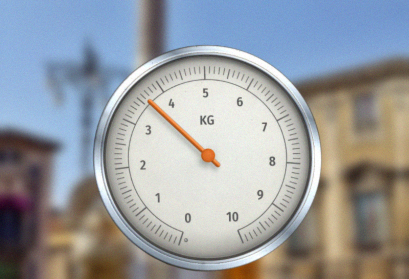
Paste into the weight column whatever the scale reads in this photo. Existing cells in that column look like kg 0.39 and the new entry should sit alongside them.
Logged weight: kg 3.6
